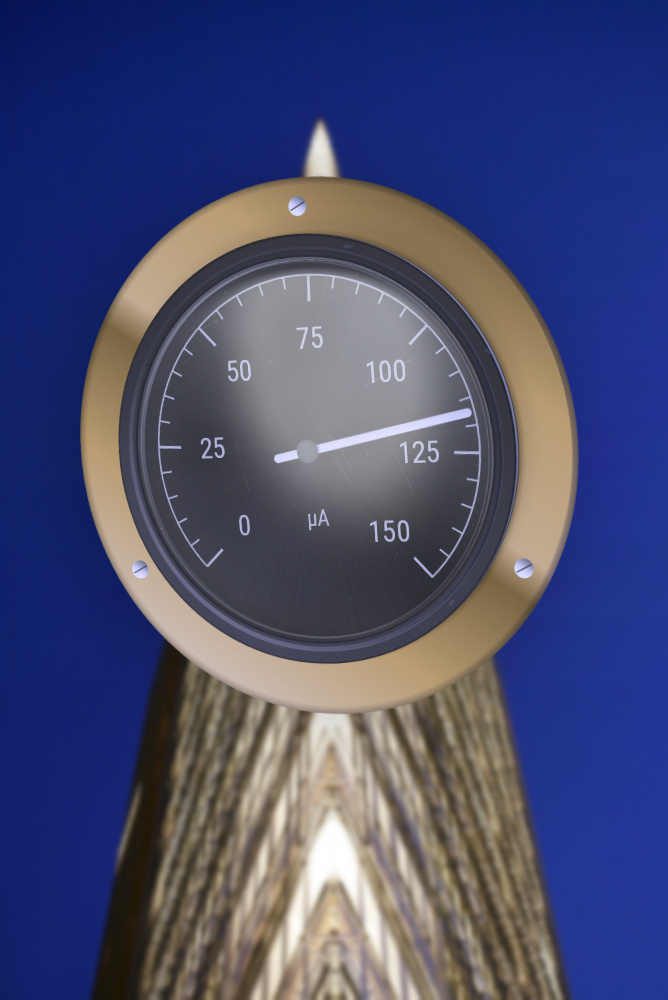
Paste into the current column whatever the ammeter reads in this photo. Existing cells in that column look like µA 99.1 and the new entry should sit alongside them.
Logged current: µA 117.5
